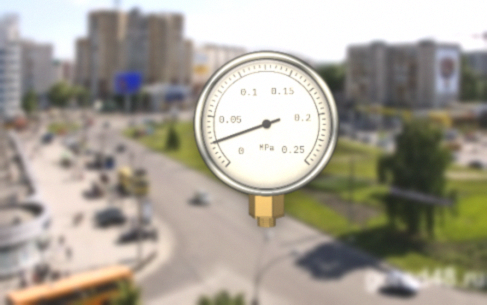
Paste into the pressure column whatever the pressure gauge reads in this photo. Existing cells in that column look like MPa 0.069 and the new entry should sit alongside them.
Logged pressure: MPa 0.025
